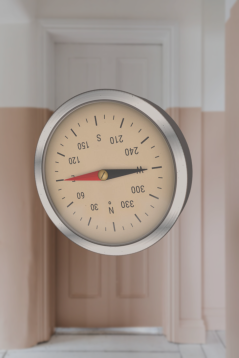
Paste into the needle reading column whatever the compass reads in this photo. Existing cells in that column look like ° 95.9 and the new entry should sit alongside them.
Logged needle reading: ° 90
